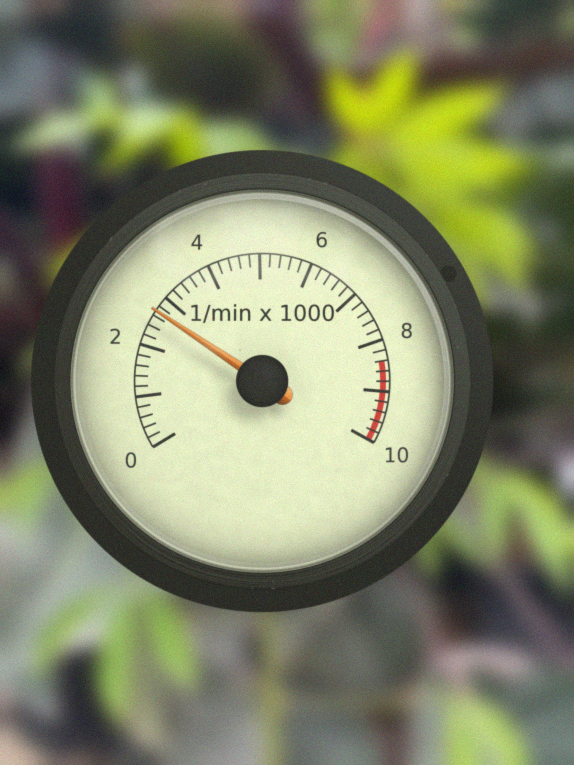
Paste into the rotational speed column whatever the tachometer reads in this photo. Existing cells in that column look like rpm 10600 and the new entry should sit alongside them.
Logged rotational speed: rpm 2700
